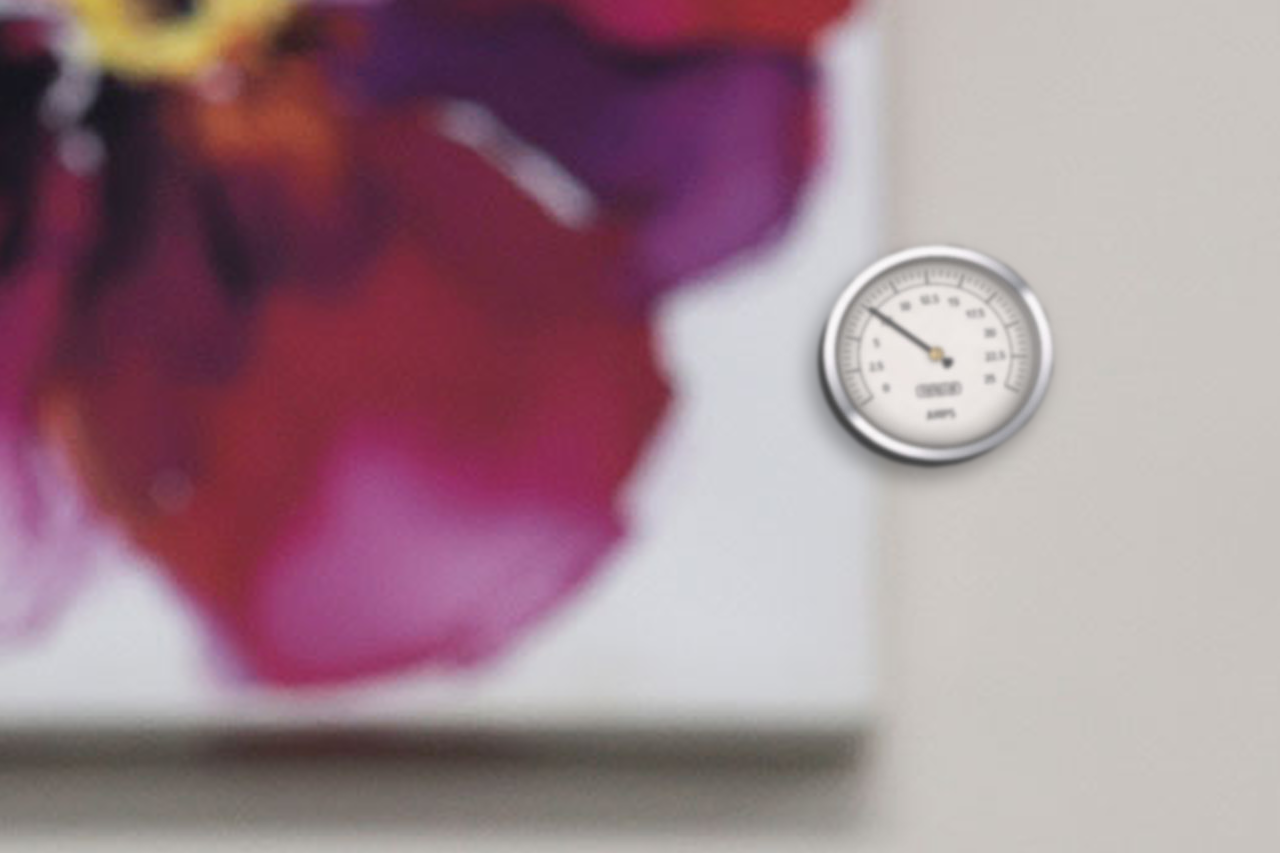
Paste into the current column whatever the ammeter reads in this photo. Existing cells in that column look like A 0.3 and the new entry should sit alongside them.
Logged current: A 7.5
